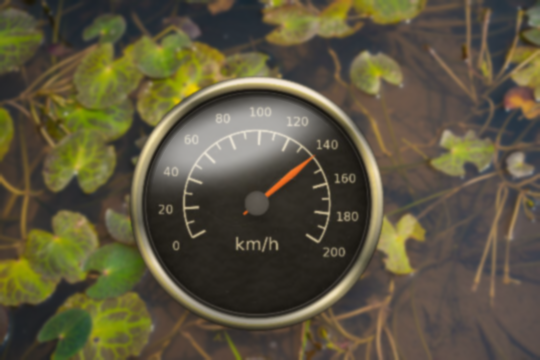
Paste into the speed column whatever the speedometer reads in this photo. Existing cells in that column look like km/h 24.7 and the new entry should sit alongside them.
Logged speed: km/h 140
